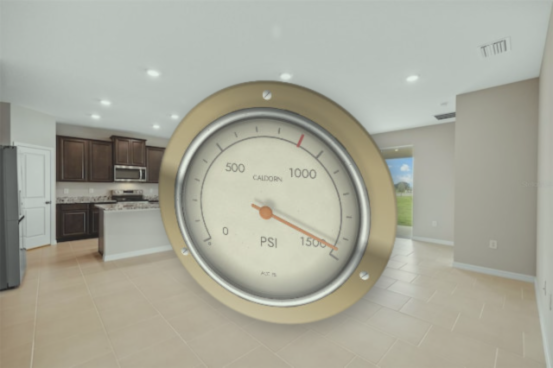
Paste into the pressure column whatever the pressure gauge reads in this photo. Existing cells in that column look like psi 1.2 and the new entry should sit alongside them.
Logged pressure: psi 1450
